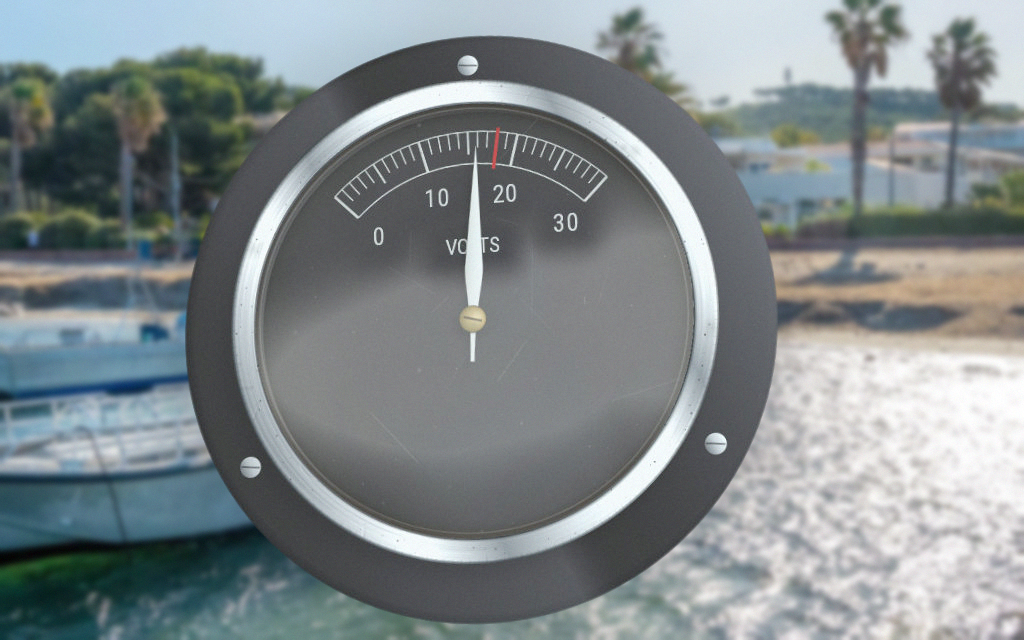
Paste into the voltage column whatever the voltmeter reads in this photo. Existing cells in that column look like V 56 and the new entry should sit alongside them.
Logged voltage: V 16
